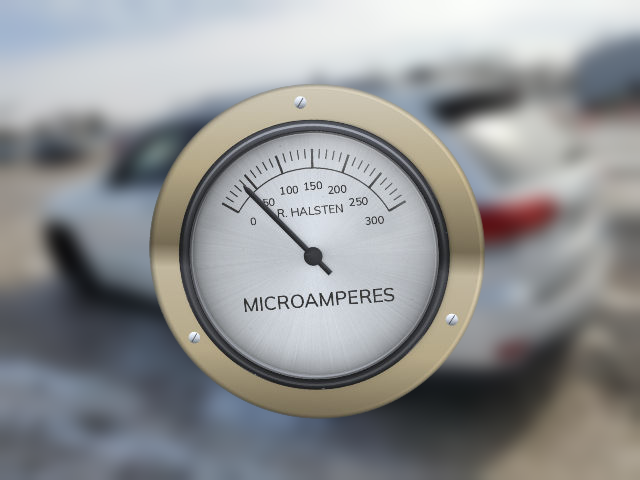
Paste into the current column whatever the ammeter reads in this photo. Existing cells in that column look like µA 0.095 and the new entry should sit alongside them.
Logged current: µA 40
